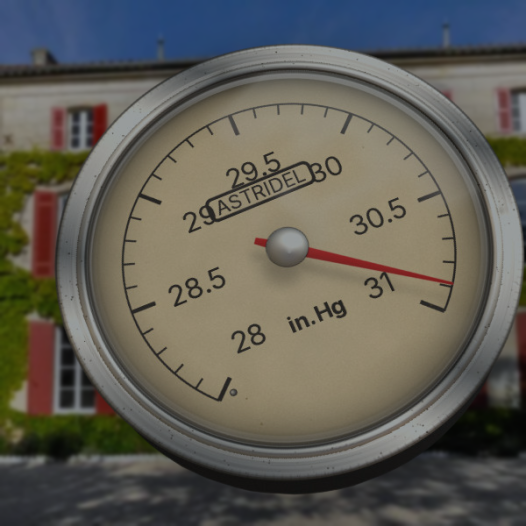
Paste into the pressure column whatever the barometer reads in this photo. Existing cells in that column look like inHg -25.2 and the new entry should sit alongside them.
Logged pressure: inHg 30.9
